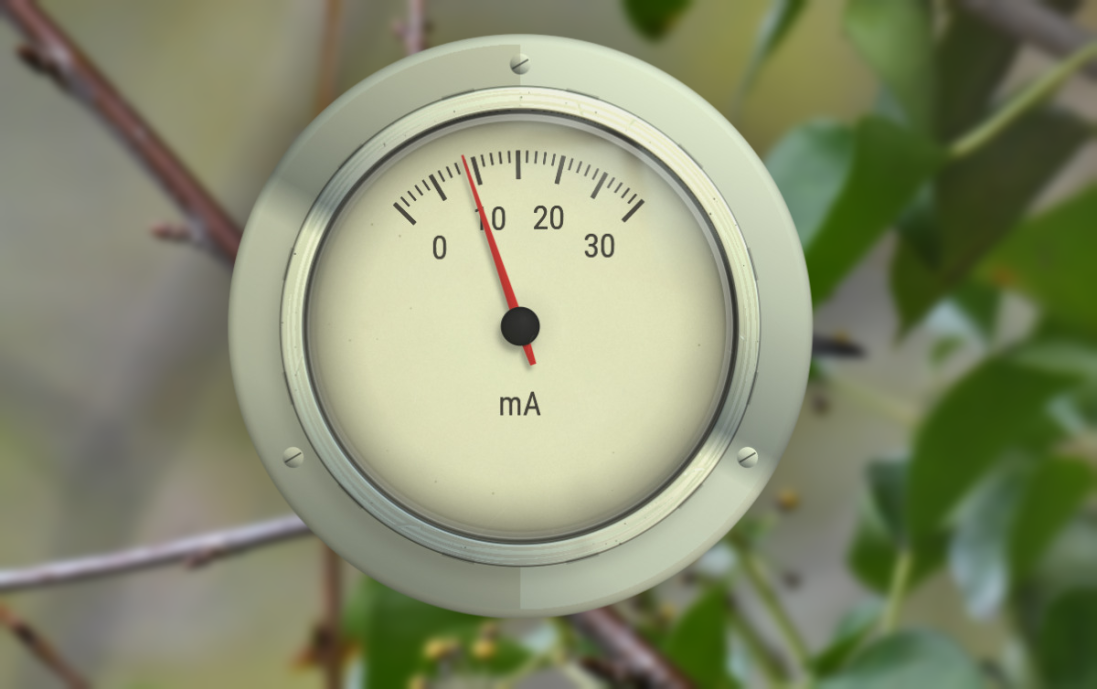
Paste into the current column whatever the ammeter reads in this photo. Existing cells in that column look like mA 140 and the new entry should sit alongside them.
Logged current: mA 9
